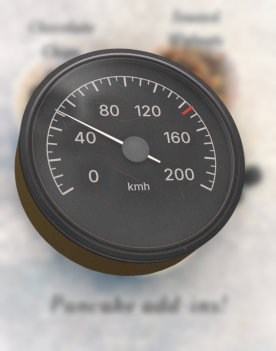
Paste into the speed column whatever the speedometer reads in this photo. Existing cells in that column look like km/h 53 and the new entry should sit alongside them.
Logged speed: km/h 50
